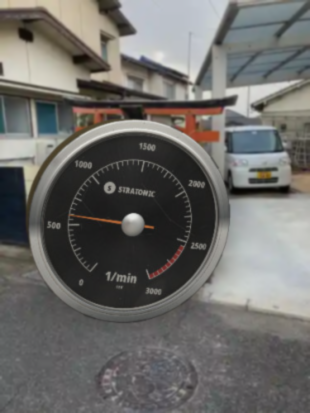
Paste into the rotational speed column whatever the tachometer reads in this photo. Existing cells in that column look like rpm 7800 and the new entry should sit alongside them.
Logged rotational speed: rpm 600
